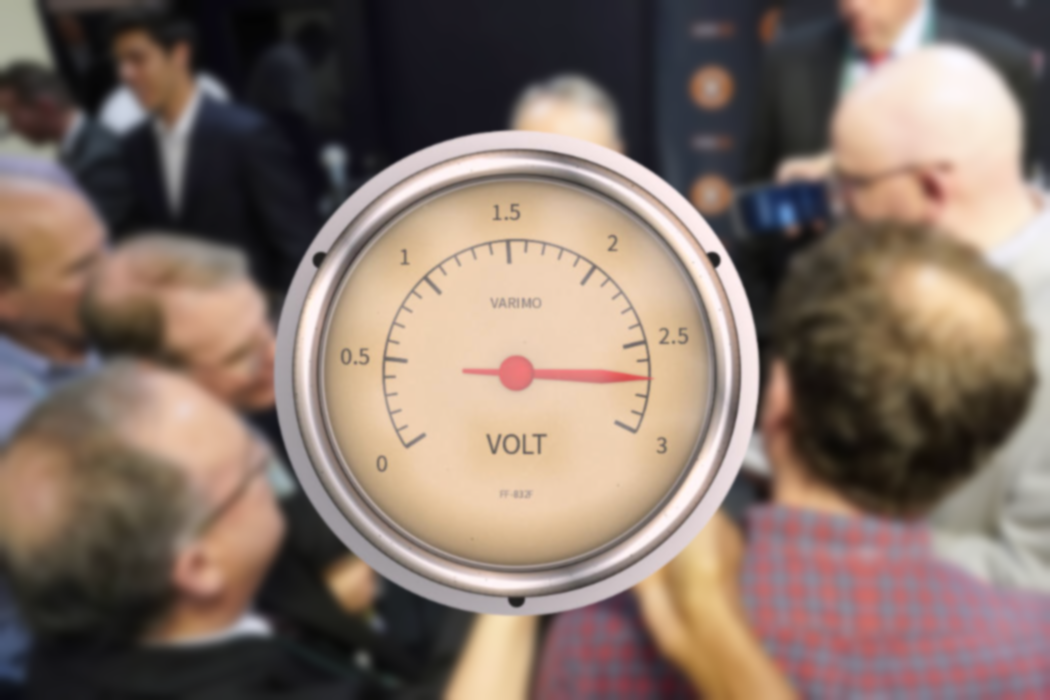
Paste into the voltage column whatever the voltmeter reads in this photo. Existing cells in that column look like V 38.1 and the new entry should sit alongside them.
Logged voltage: V 2.7
